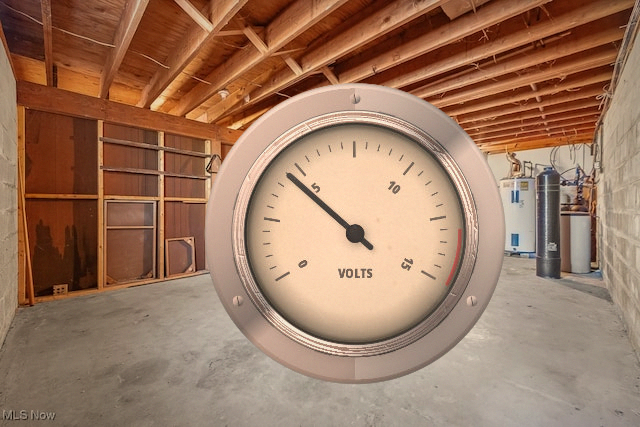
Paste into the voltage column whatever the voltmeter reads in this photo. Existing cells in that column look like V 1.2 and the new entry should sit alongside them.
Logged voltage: V 4.5
